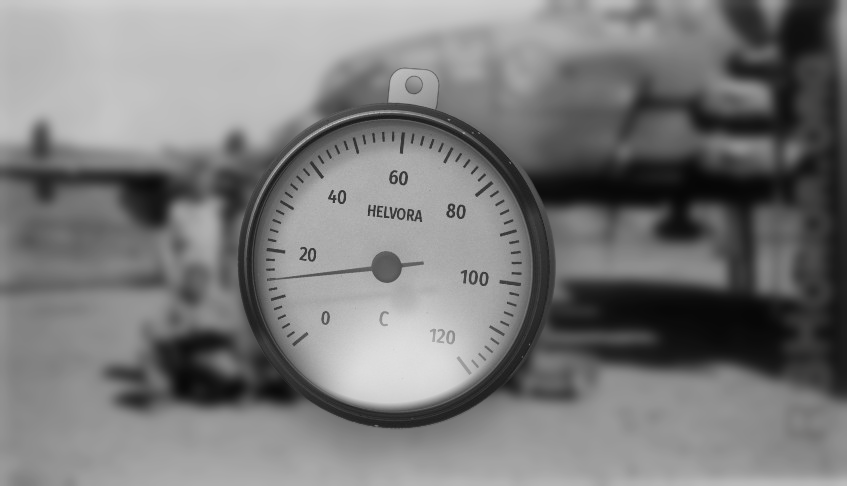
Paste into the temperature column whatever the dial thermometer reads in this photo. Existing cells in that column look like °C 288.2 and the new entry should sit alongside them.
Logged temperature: °C 14
